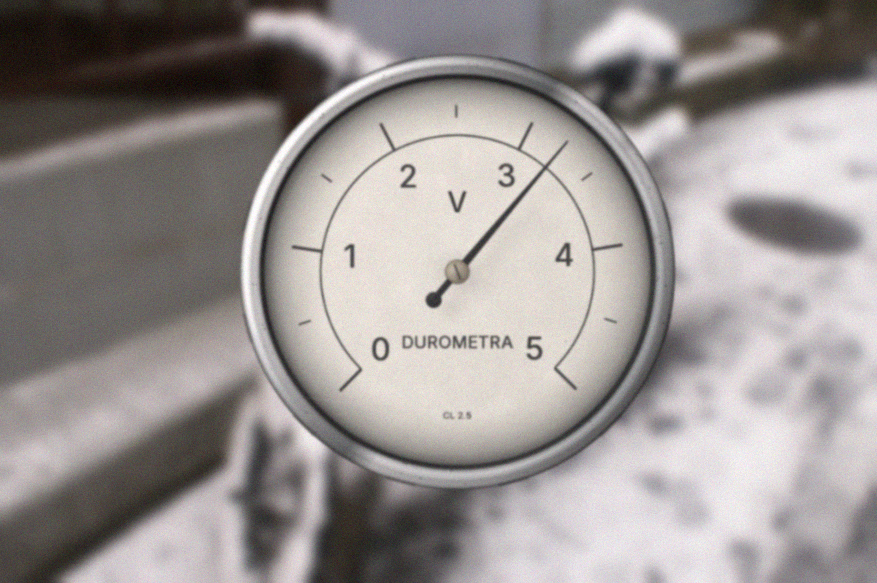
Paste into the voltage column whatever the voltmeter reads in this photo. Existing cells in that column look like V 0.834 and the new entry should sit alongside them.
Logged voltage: V 3.25
